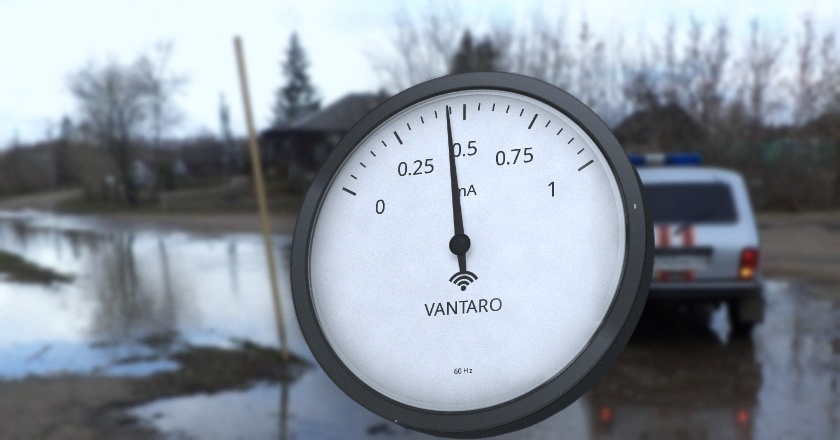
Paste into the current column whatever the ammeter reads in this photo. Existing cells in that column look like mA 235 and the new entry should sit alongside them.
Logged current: mA 0.45
